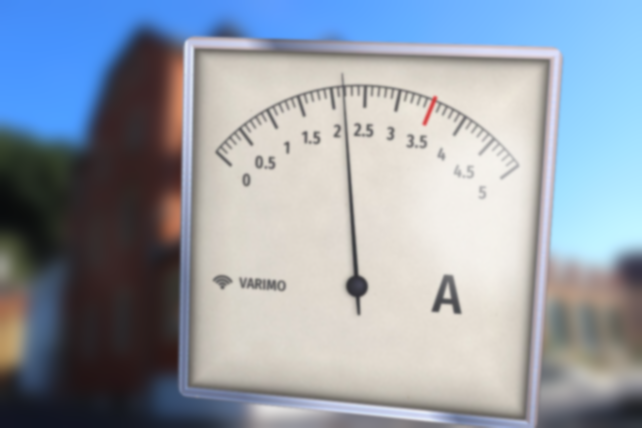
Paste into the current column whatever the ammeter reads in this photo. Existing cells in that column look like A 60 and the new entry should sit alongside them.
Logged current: A 2.2
